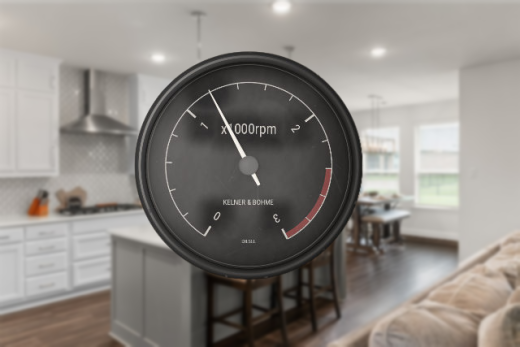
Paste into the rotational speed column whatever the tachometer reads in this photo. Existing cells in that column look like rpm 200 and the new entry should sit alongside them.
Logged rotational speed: rpm 1200
